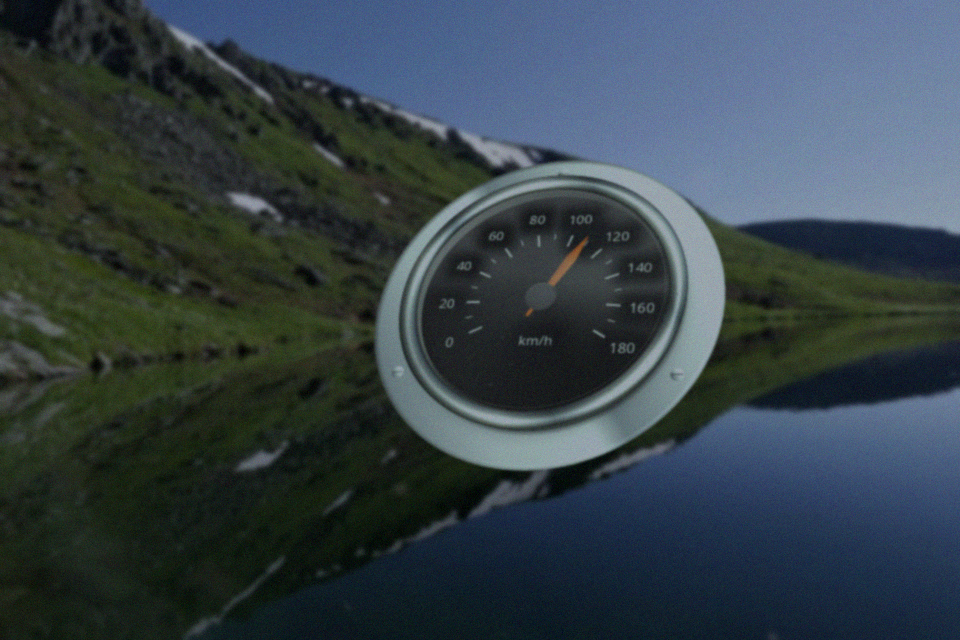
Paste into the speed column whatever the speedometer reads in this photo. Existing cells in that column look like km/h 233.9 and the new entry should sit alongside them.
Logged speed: km/h 110
